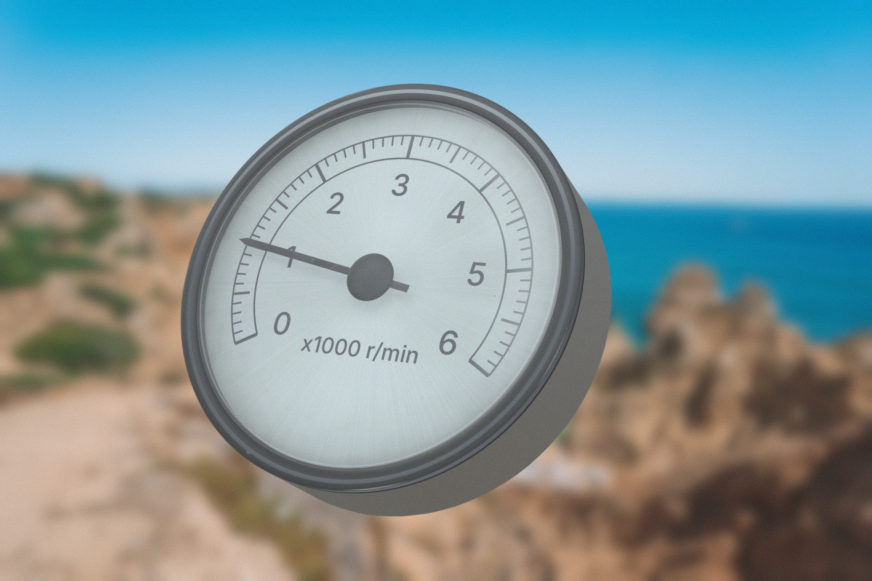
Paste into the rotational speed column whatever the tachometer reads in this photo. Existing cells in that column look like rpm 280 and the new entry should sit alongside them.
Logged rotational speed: rpm 1000
